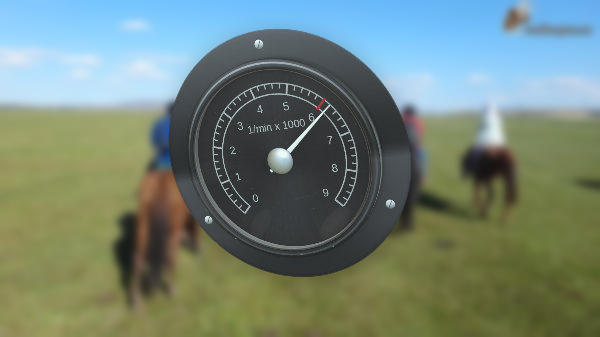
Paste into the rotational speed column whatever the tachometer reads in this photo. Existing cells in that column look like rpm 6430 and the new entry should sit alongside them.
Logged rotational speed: rpm 6200
